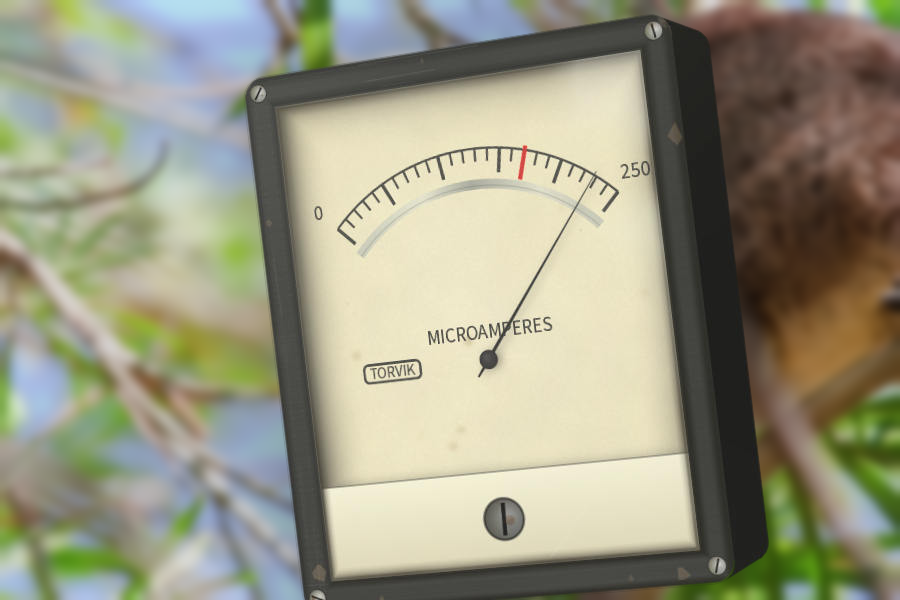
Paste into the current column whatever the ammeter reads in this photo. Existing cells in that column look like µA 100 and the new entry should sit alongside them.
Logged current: µA 230
